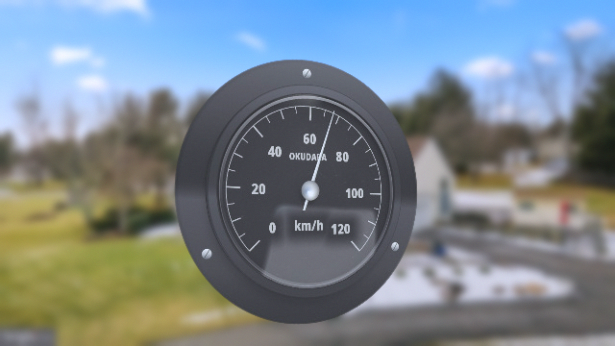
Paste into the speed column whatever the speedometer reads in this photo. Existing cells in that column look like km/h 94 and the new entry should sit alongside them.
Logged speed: km/h 67.5
